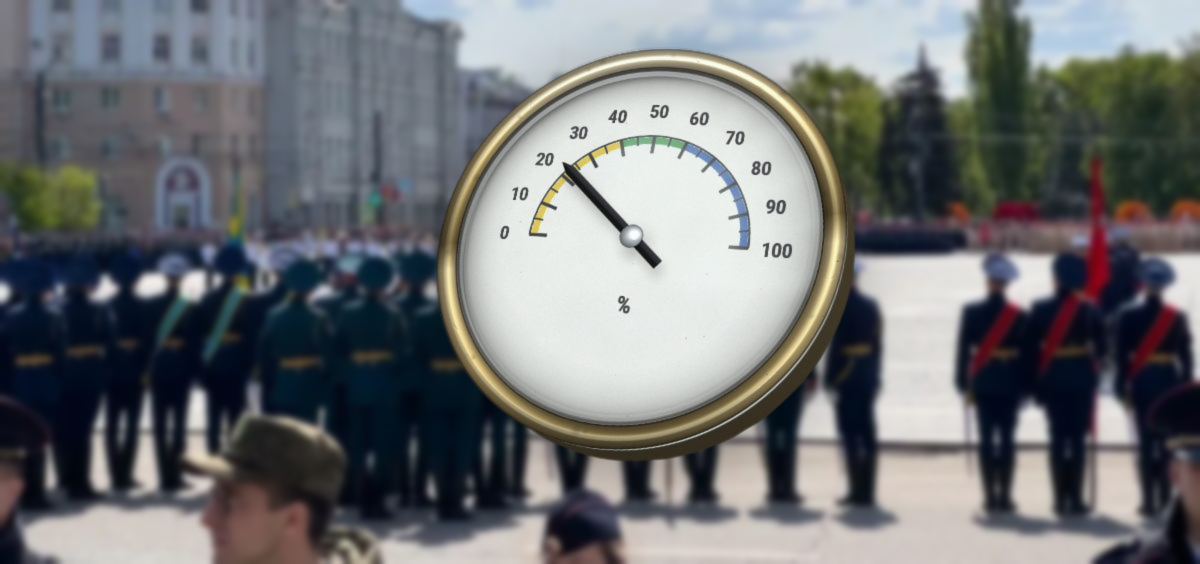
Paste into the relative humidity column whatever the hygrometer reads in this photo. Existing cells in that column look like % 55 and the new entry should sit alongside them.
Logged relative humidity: % 22.5
